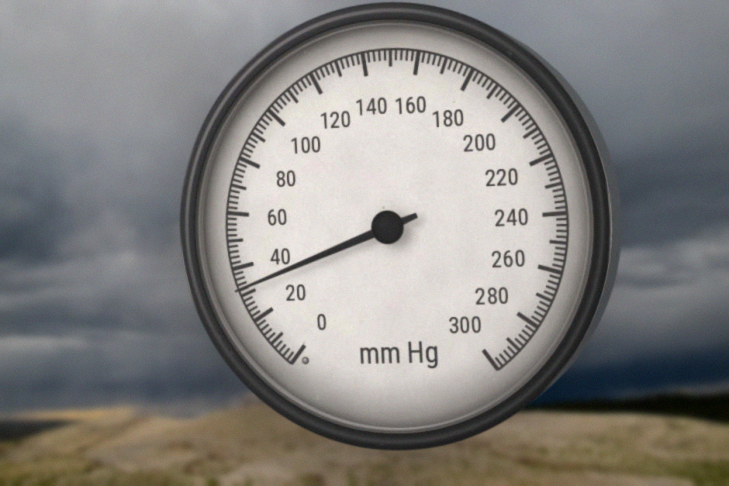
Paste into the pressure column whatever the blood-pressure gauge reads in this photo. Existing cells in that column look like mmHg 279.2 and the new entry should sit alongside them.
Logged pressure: mmHg 32
